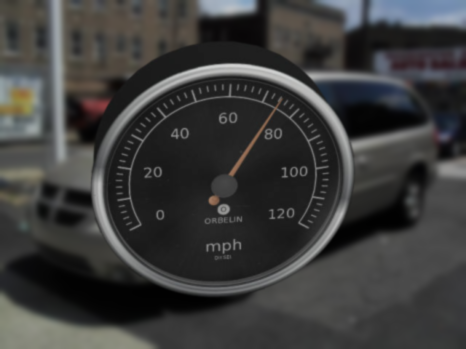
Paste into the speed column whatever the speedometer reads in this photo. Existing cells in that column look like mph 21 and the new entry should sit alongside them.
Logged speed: mph 74
